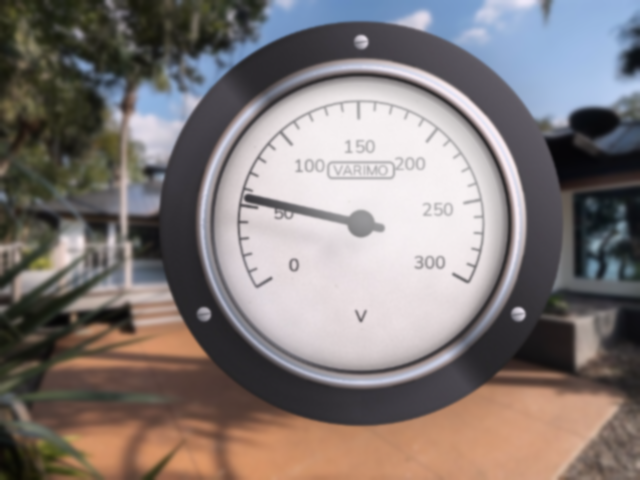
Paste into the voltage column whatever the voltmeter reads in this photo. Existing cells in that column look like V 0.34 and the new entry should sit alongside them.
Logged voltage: V 55
